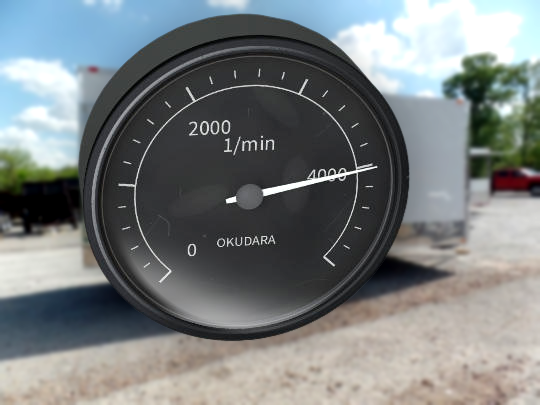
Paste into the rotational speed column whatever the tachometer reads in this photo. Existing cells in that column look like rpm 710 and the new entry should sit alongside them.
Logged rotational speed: rpm 4000
